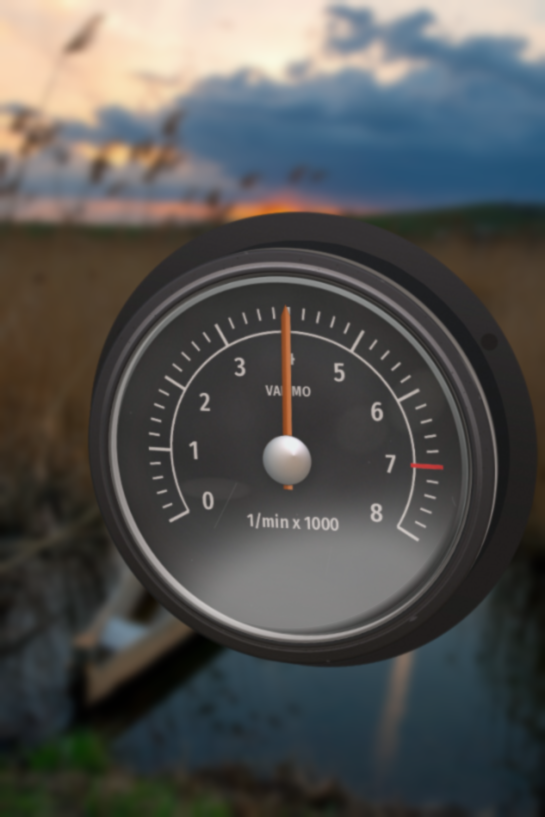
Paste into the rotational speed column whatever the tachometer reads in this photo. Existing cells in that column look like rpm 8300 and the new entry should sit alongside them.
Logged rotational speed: rpm 4000
